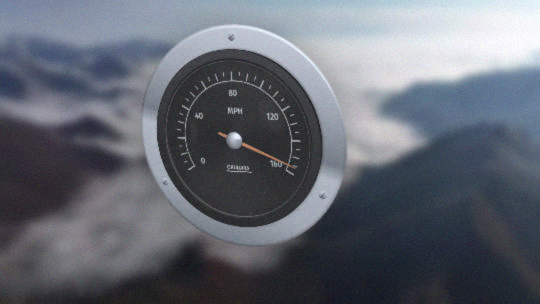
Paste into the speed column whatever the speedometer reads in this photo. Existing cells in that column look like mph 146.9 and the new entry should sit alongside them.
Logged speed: mph 155
